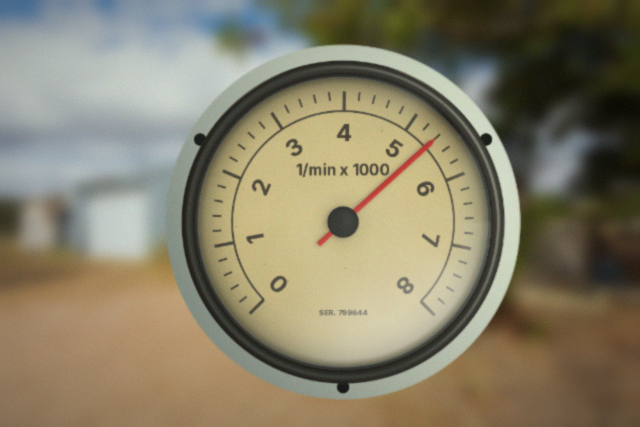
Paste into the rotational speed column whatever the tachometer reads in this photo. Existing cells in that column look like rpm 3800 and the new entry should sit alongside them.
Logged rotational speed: rpm 5400
